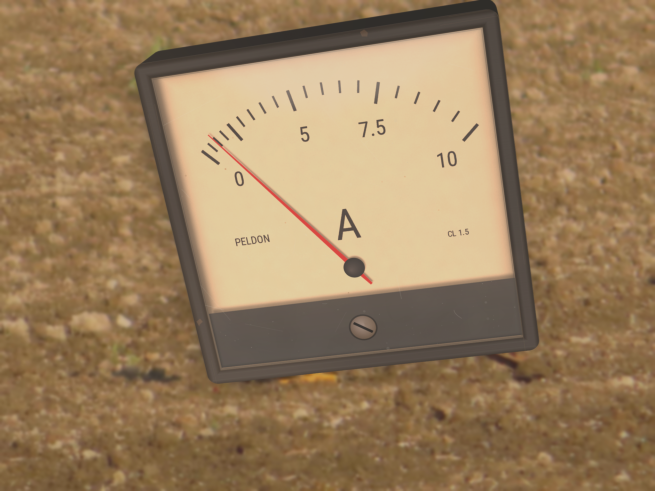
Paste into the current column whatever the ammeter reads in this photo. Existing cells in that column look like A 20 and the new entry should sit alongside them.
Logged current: A 1.5
